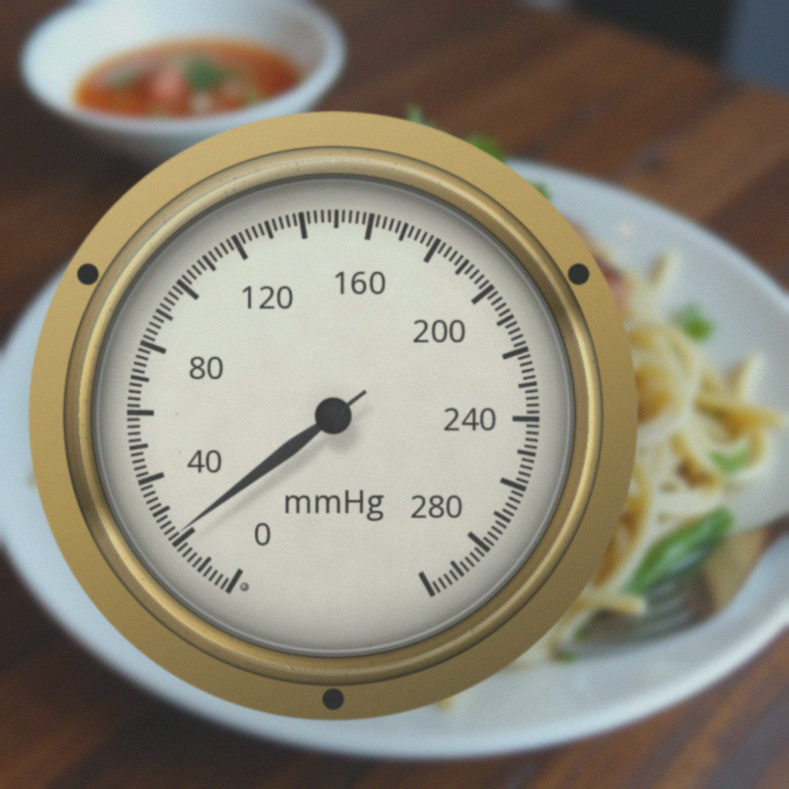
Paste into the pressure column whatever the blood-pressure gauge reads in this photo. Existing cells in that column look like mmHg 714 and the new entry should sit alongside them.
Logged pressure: mmHg 22
